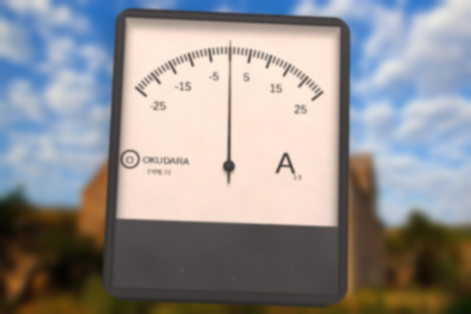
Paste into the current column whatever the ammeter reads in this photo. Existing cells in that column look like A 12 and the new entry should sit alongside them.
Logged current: A 0
